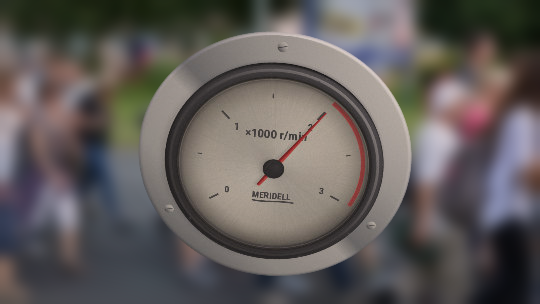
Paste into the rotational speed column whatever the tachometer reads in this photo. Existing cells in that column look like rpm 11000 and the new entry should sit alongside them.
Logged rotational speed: rpm 2000
